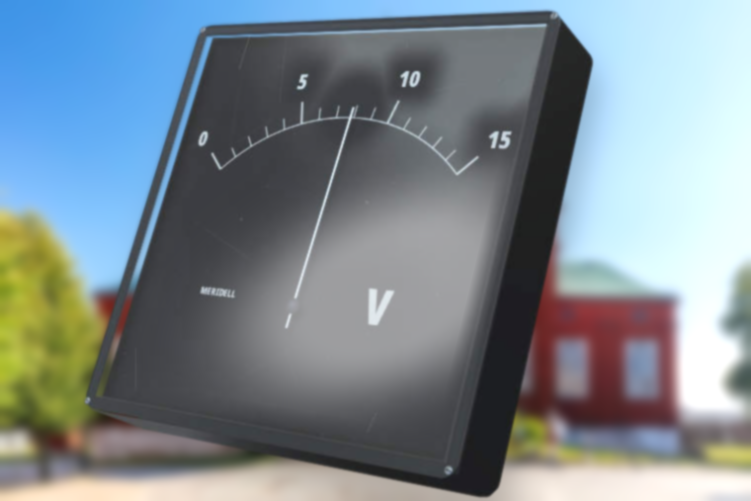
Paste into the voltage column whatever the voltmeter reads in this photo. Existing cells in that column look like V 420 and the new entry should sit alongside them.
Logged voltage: V 8
